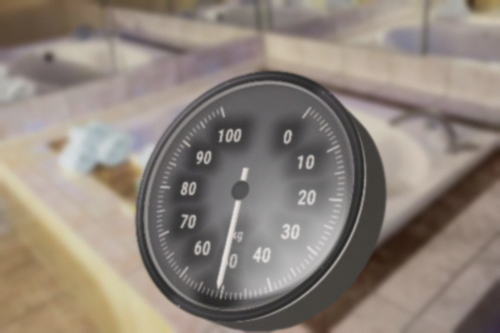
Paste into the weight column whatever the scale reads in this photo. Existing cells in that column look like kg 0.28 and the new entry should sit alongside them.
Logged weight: kg 50
